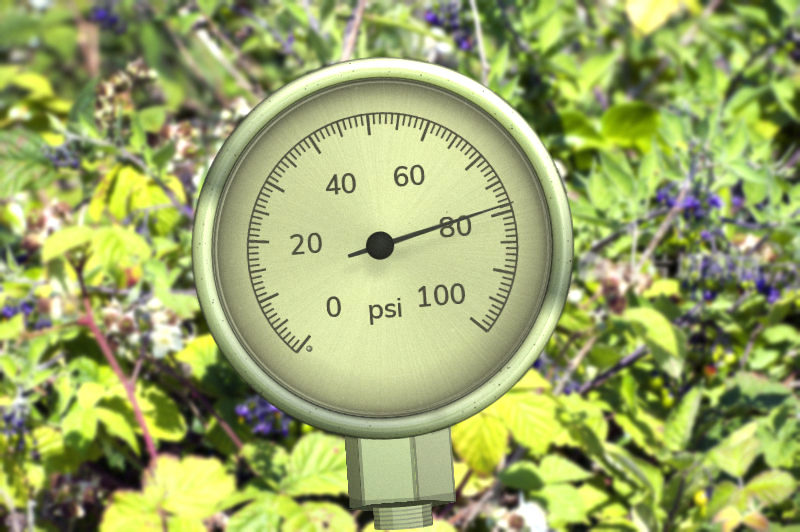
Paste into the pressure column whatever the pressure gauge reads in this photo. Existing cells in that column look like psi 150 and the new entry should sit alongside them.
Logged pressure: psi 79
